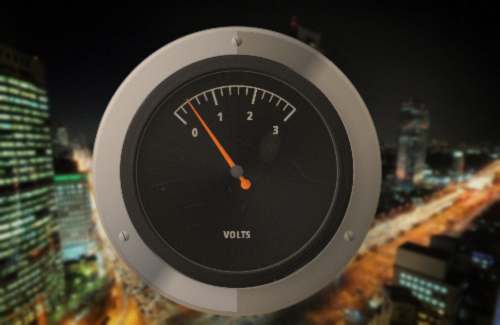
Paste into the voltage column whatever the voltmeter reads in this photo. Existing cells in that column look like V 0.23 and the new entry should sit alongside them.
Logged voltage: V 0.4
